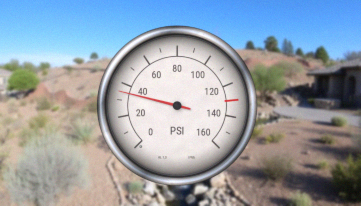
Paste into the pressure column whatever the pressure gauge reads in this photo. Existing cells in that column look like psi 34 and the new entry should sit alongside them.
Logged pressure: psi 35
